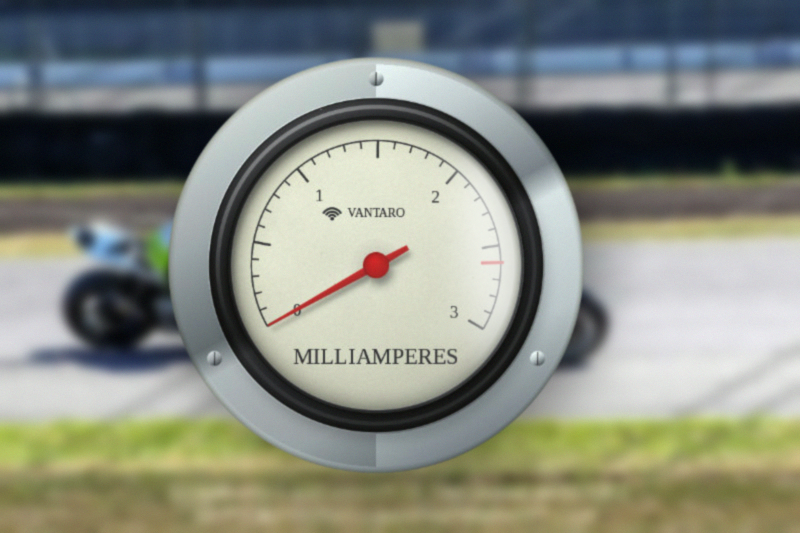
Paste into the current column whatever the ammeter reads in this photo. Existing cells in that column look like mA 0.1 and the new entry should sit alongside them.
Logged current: mA 0
